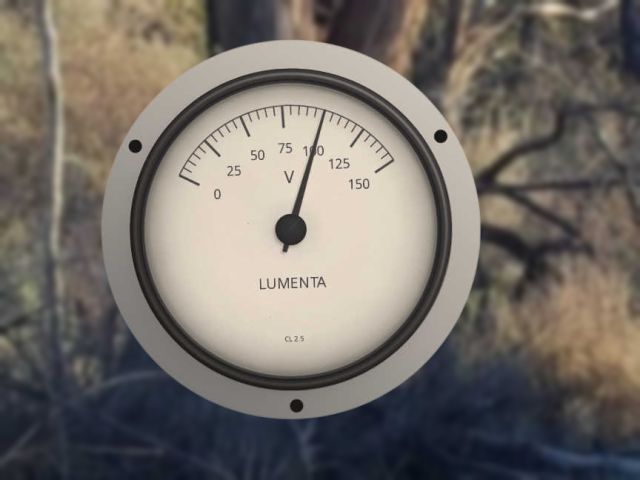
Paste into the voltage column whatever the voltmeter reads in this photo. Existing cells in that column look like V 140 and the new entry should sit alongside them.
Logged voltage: V 100
